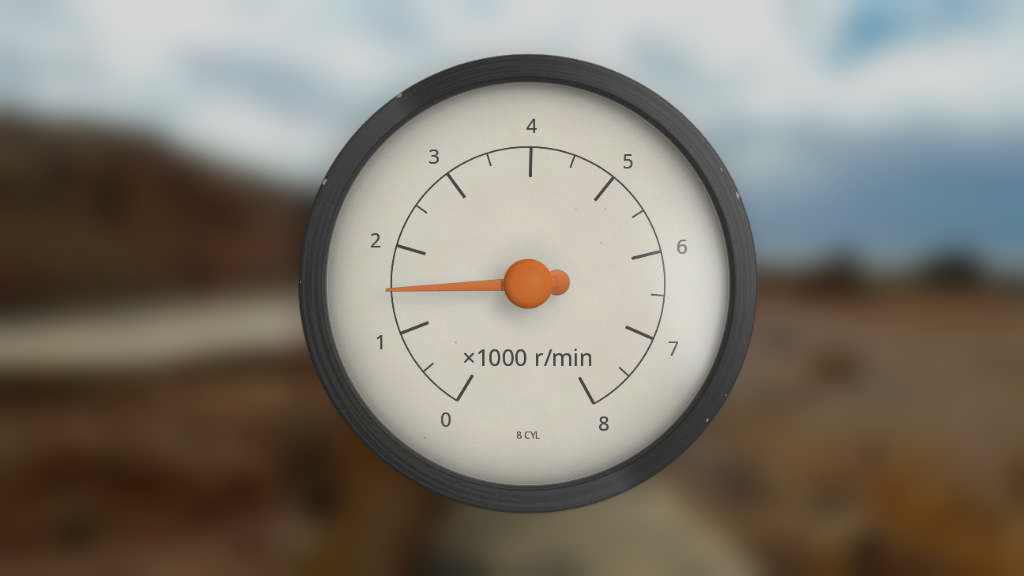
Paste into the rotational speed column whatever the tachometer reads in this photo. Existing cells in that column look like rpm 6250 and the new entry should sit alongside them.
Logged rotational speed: rpm 1500
